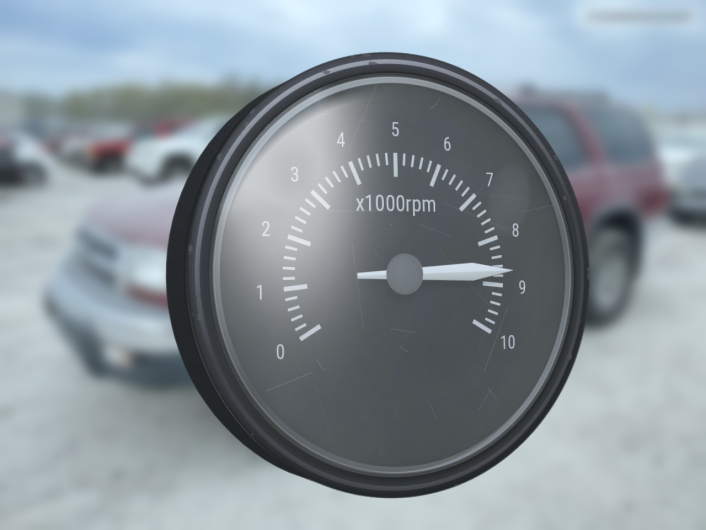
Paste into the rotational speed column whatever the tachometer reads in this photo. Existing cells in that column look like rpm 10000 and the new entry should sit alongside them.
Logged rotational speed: rpm 8700
